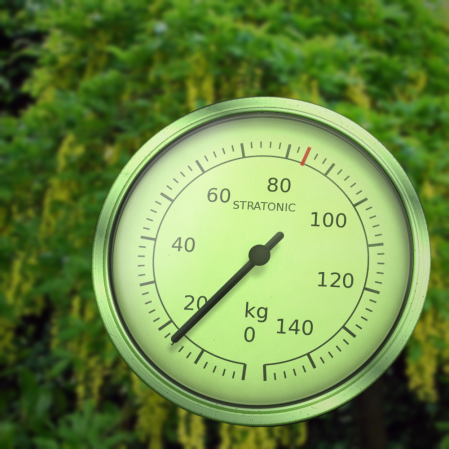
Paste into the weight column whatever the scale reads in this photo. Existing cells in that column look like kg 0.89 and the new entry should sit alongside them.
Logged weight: kg 16
